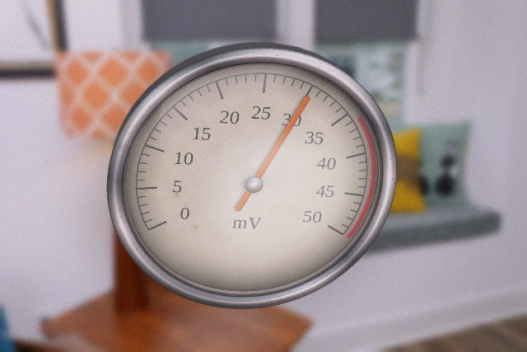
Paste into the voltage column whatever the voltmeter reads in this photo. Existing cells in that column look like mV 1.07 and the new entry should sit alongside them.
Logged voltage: mV 30
